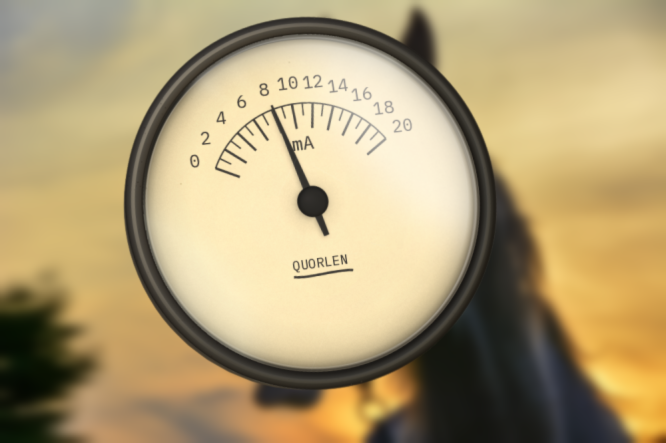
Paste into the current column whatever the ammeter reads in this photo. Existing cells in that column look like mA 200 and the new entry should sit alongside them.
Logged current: mA 8
